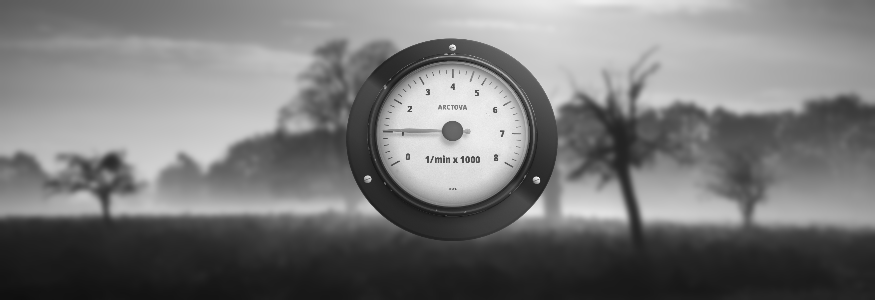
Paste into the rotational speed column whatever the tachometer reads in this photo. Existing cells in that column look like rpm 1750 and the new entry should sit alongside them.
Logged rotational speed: rpm 1000
